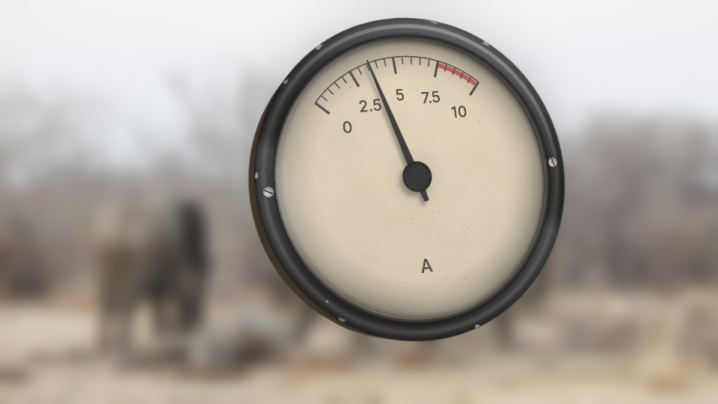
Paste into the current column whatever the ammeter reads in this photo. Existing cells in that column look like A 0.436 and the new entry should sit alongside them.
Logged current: A 3.5
